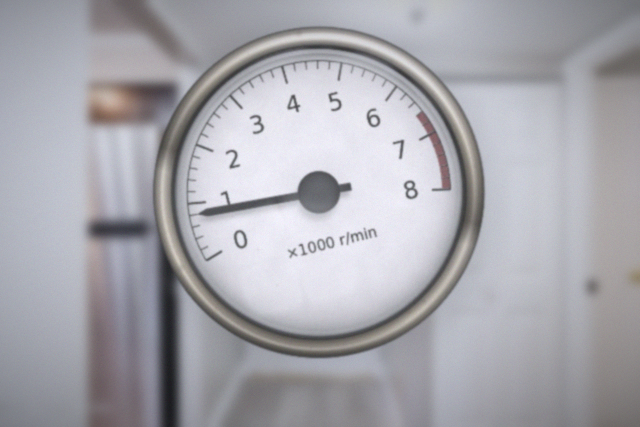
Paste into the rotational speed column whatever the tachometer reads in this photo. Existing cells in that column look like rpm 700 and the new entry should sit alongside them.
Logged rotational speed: rpm 800
